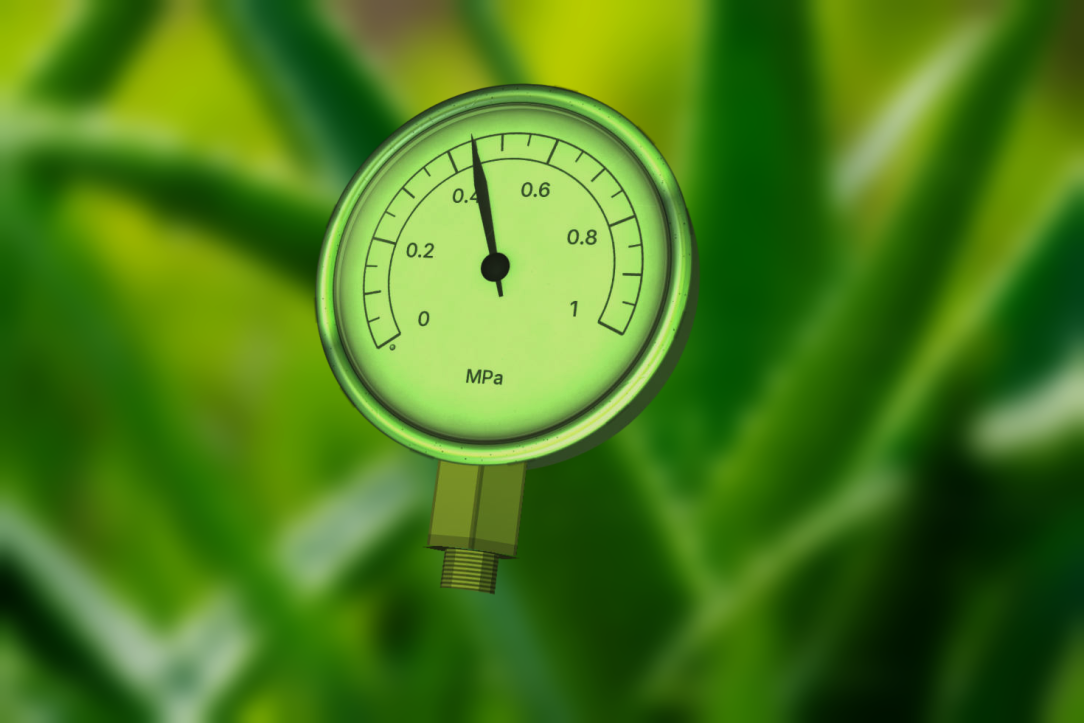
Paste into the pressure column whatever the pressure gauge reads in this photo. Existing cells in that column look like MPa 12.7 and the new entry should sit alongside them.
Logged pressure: MPa 0.45
